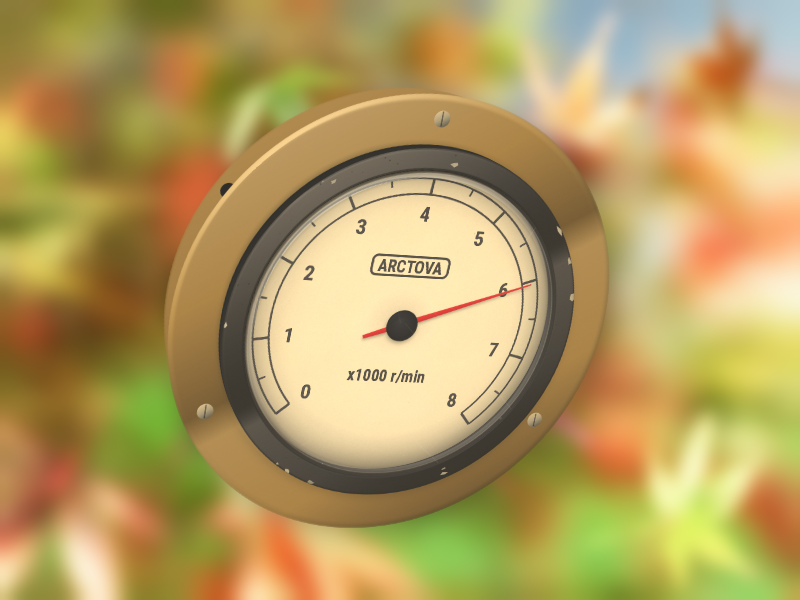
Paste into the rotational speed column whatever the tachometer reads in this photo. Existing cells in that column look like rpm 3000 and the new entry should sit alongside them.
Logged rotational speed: rpm 6000
